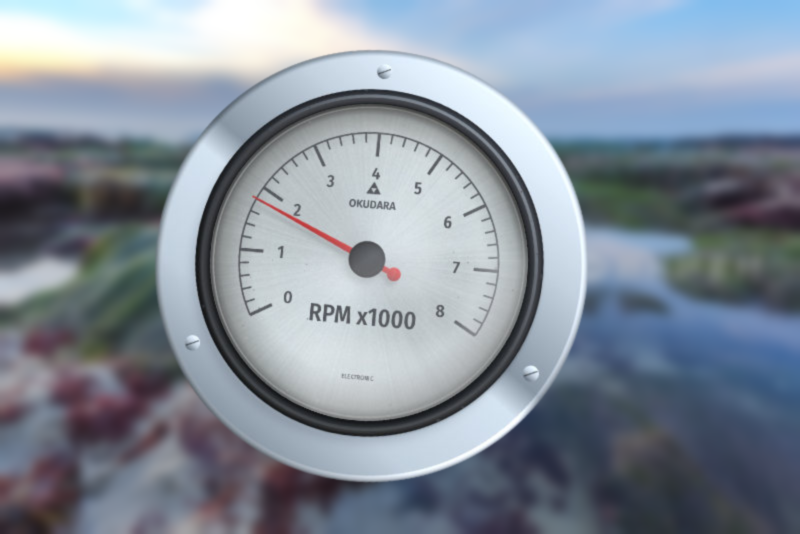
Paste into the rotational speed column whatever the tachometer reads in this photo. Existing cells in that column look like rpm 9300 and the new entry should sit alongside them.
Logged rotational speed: rpm 1800
